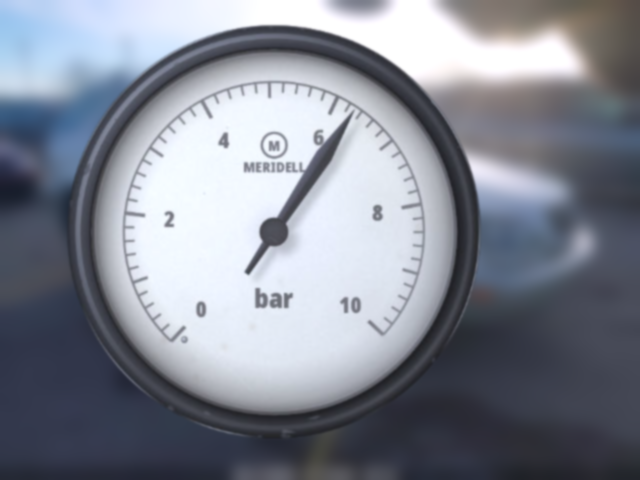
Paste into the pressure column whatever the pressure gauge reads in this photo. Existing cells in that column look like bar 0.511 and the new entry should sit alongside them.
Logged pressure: bar 6.3
